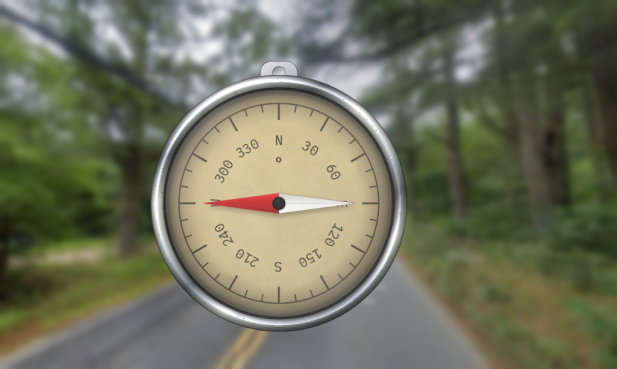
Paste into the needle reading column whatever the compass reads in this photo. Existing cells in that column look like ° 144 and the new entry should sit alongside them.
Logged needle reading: ° 270
